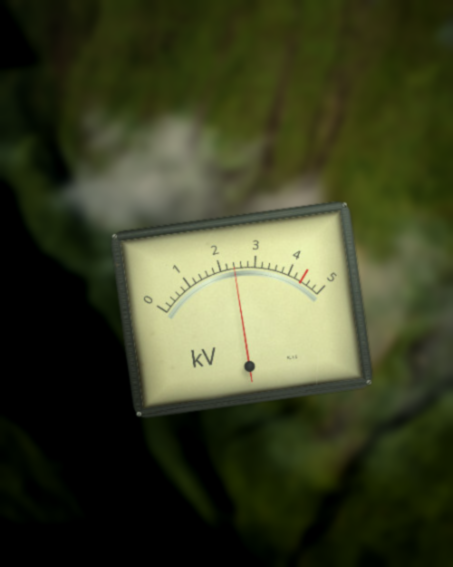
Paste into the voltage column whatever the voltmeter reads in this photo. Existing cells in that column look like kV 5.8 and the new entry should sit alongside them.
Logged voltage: kV 2.4
